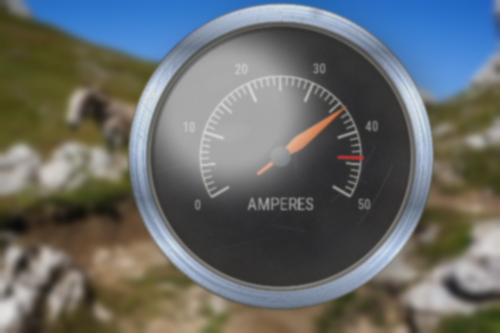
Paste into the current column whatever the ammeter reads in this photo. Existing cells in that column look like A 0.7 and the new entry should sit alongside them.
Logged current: A 36
